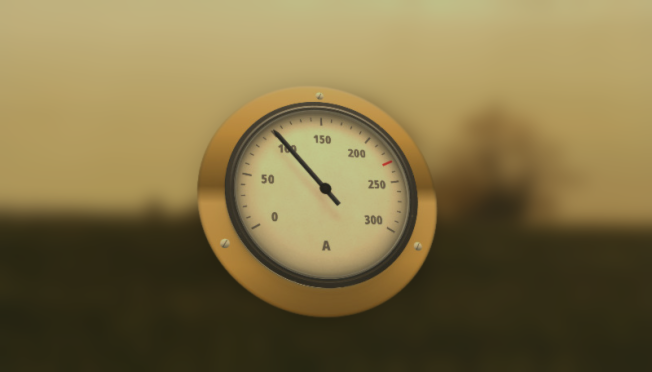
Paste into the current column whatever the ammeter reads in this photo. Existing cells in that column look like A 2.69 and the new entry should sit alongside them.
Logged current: A 100
